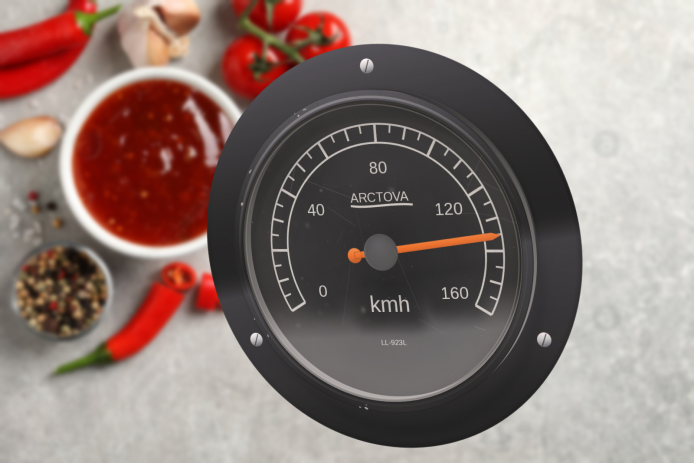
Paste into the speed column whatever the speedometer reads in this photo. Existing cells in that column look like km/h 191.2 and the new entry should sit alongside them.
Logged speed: km/h 135
